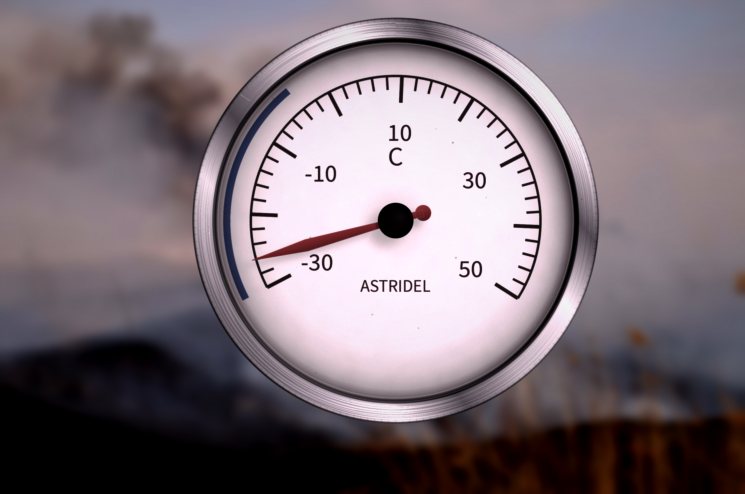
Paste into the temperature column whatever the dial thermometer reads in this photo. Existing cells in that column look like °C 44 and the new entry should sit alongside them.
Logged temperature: °C -26
